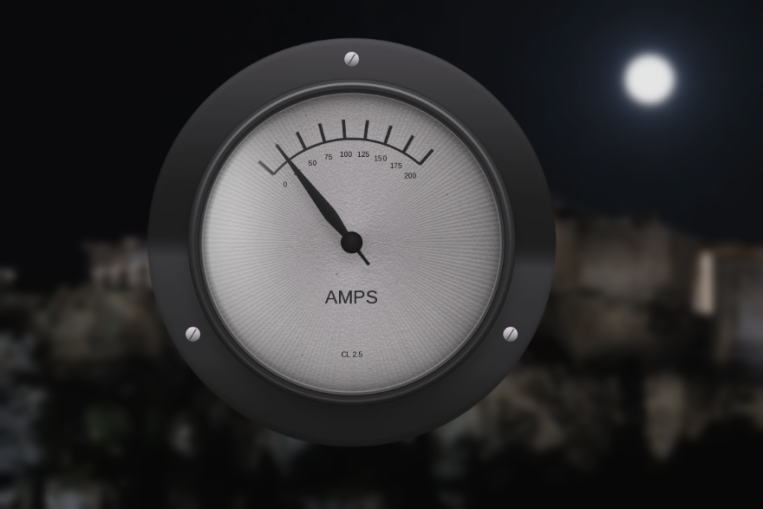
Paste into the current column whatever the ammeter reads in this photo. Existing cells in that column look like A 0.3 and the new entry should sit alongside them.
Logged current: A 25
